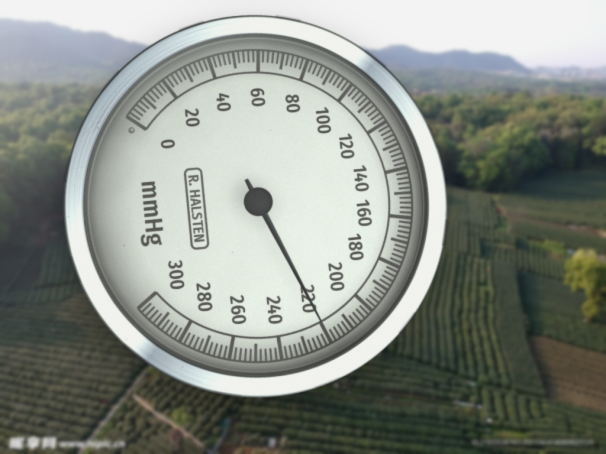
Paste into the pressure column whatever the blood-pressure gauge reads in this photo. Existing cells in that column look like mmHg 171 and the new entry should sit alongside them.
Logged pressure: mmHg 220
